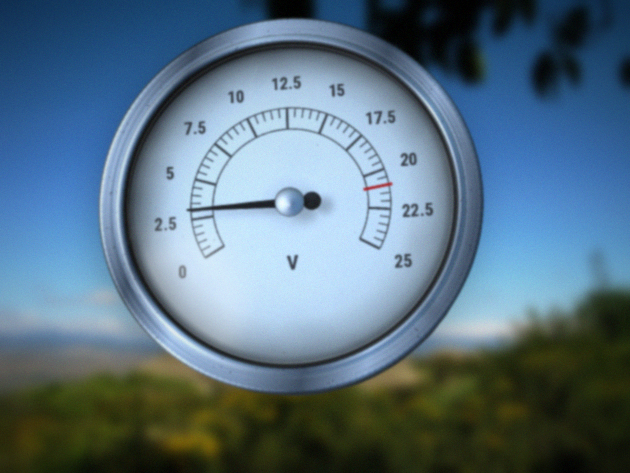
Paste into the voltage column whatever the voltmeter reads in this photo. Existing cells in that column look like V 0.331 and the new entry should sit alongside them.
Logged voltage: V 3
